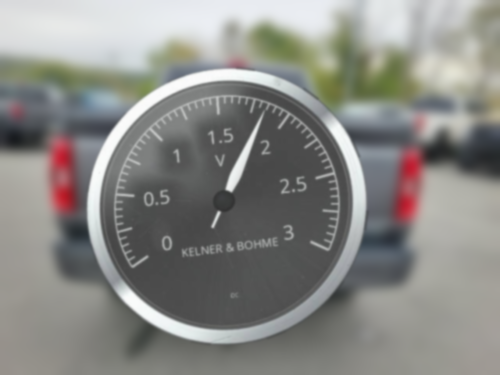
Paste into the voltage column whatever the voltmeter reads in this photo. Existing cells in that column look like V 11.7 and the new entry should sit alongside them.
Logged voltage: V 1.85
